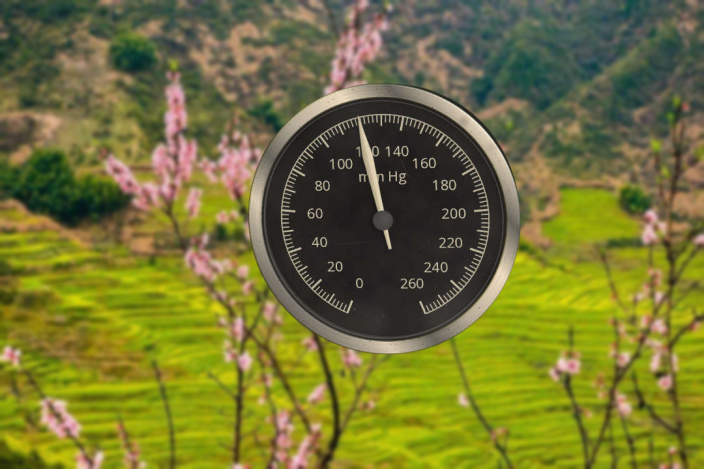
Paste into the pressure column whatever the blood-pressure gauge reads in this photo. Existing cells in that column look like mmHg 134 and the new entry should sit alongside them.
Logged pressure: mmHg 120
